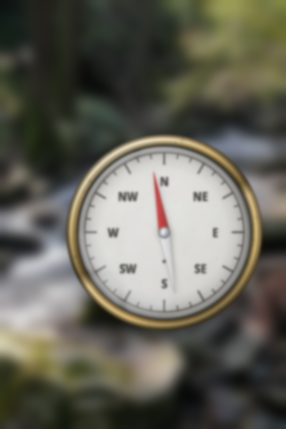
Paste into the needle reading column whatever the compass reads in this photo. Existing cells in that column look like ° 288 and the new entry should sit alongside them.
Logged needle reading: ° 350
